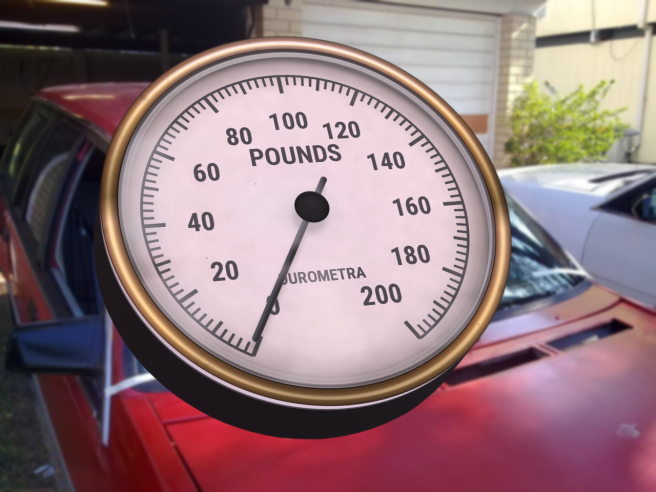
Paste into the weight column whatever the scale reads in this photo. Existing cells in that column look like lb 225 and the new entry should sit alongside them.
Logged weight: lb 1
